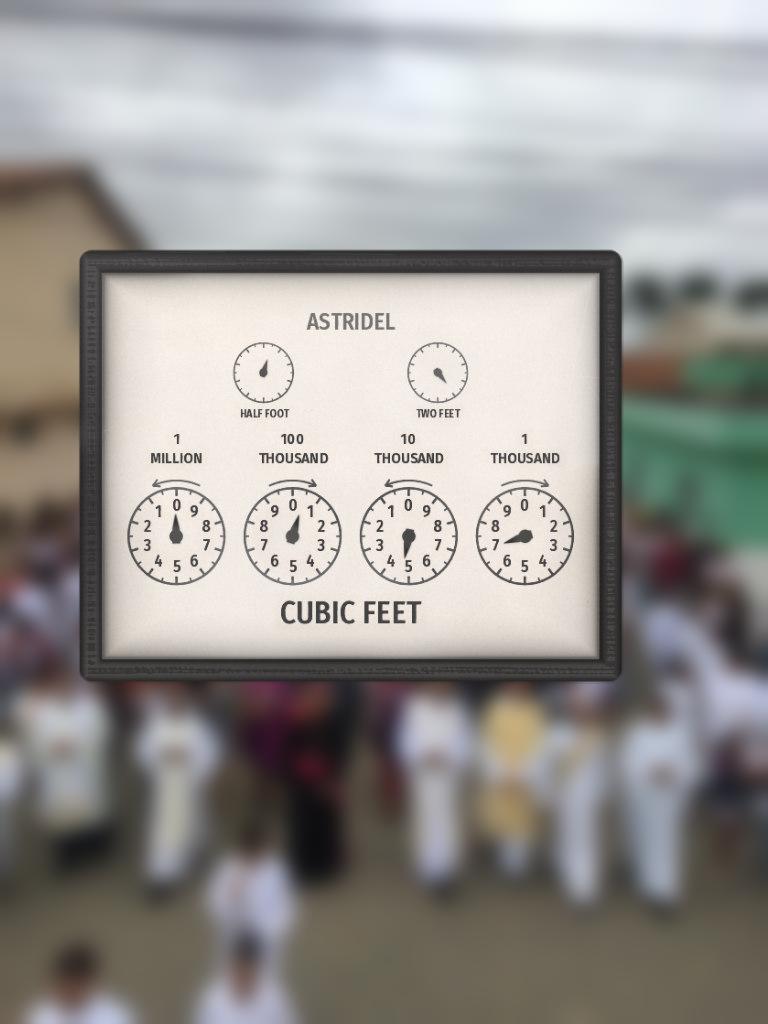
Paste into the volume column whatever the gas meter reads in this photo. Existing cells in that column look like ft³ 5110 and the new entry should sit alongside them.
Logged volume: ft³ 4700
